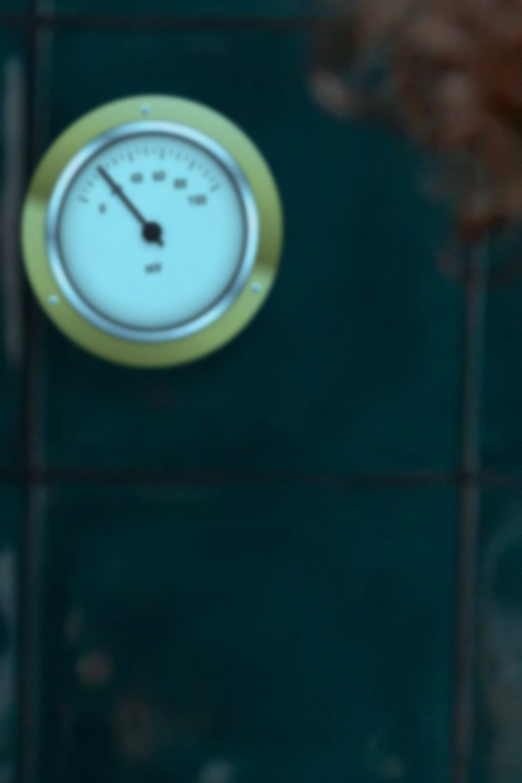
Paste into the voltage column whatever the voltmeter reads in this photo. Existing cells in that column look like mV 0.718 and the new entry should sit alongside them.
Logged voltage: mV 20
